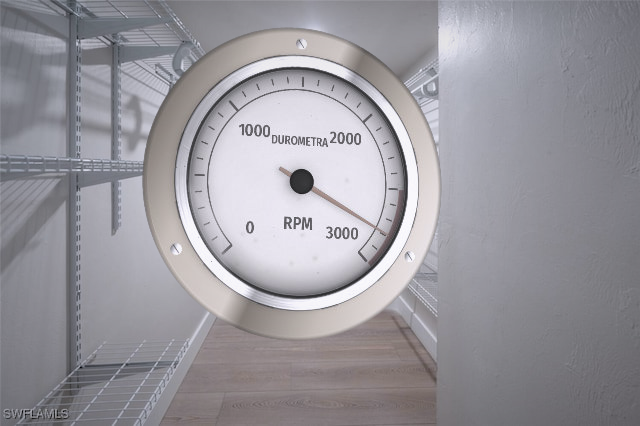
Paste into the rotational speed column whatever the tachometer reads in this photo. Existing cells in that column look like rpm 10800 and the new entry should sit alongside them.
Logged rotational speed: rpm 2800
